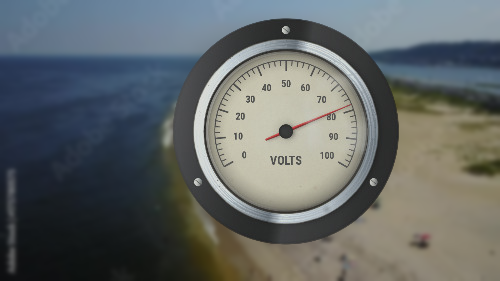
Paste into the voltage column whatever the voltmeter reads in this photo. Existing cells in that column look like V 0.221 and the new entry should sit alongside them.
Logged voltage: V 78
